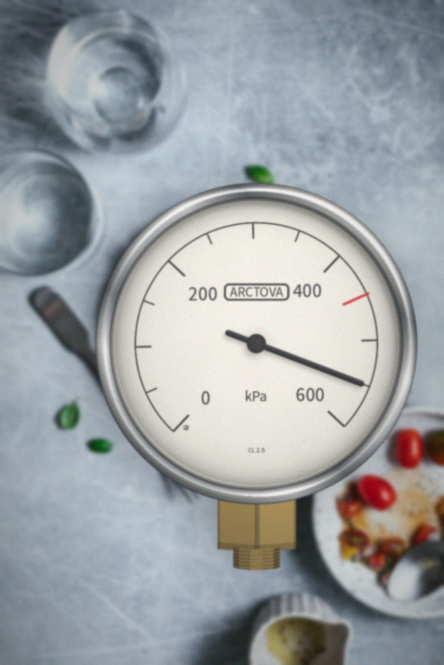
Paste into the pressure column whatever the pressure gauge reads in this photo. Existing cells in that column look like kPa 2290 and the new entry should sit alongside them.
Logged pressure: kPa 550
